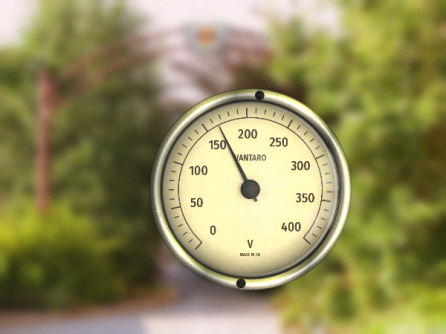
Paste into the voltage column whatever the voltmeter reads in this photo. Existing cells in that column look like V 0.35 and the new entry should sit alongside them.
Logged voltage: V 165
